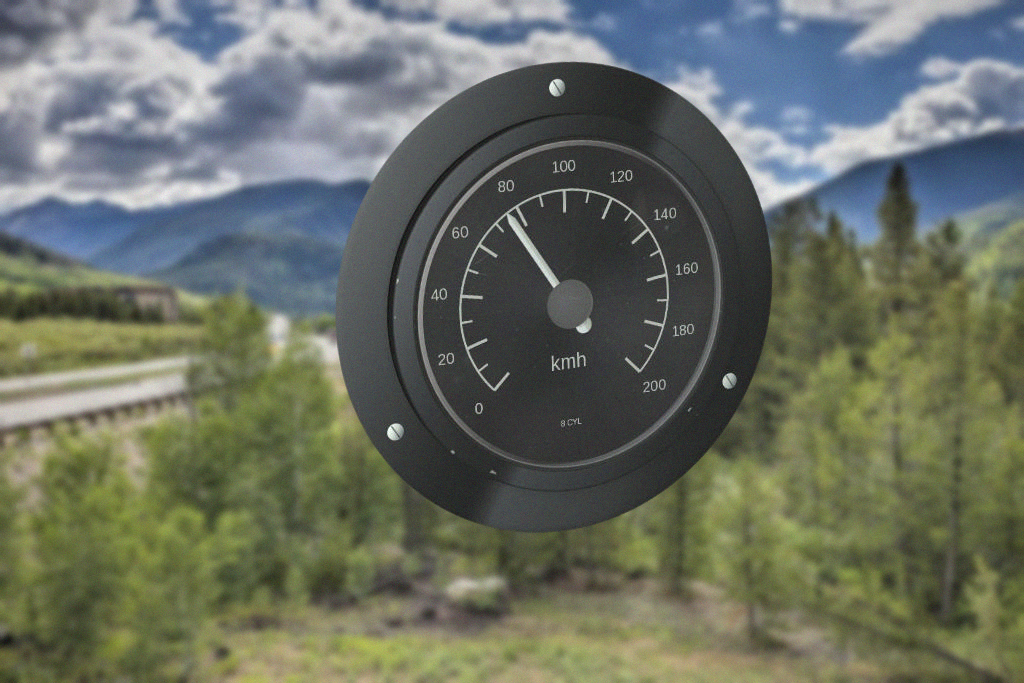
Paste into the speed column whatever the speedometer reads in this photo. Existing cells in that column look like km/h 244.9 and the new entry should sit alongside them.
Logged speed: km/h 75
